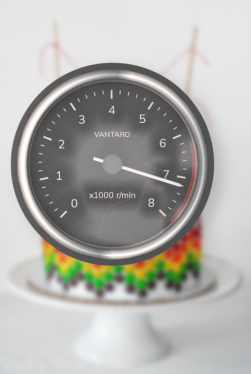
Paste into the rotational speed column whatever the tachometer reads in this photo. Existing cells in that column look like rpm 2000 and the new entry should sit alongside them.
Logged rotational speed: rpm 7200
